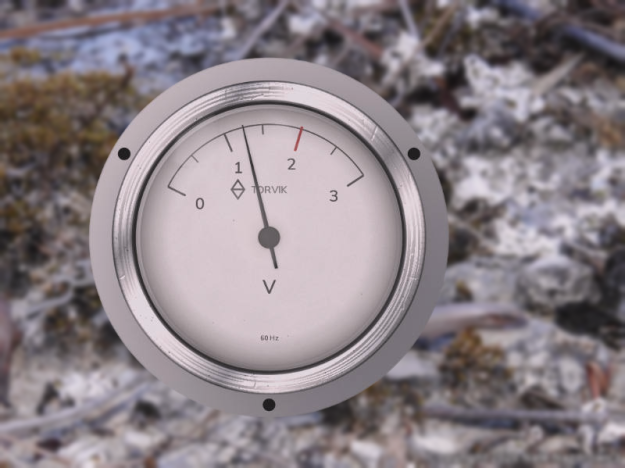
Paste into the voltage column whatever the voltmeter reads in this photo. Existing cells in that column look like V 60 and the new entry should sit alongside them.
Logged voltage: V 1.25
